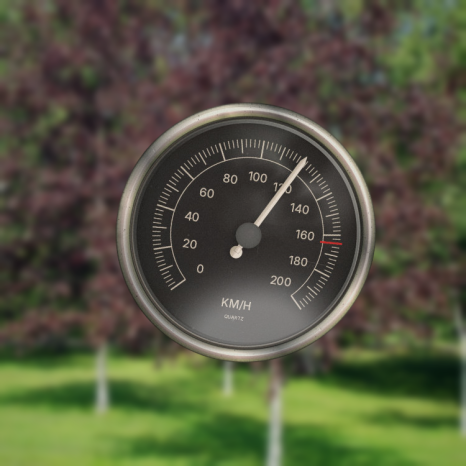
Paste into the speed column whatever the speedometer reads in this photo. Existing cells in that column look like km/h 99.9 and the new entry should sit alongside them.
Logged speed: km/h 120
